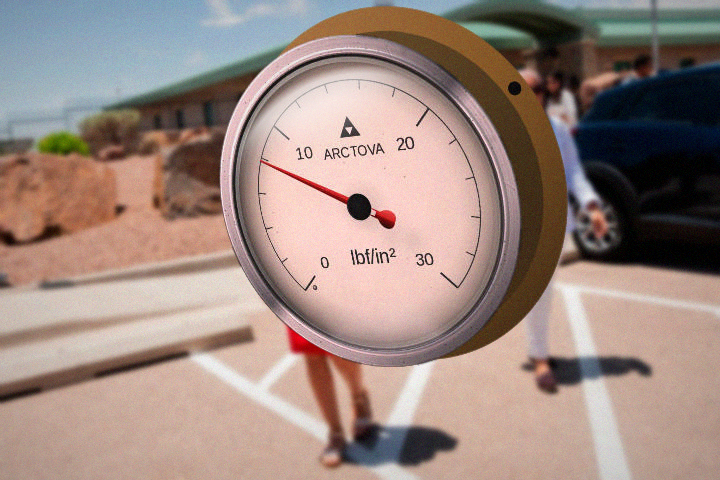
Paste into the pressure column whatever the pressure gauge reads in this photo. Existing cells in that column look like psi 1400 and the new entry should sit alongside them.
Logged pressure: psi 8
